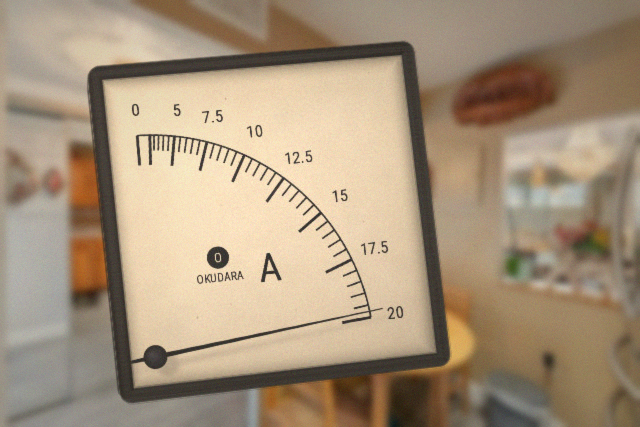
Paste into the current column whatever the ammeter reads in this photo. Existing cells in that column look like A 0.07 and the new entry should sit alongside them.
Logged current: A 19.75
